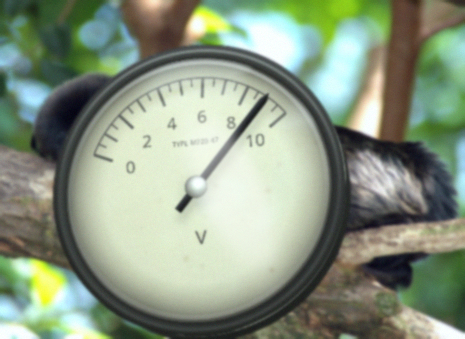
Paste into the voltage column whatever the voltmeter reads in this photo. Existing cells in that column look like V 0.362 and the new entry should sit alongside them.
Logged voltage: V 9
